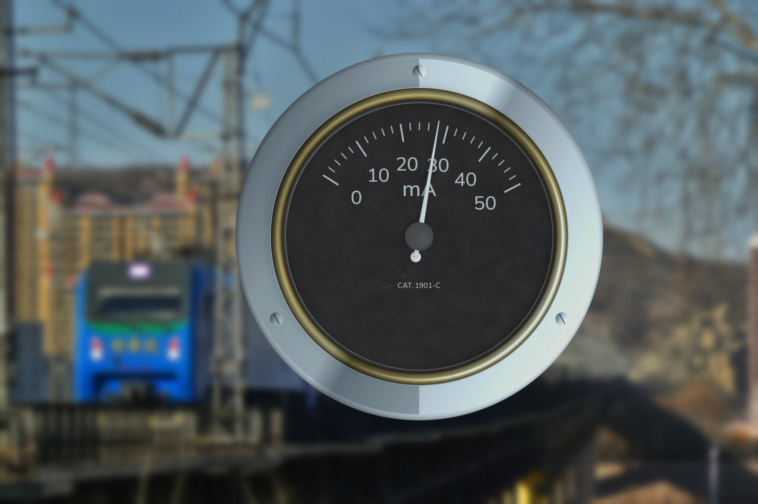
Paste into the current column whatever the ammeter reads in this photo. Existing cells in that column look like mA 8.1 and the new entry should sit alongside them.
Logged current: mA 28
